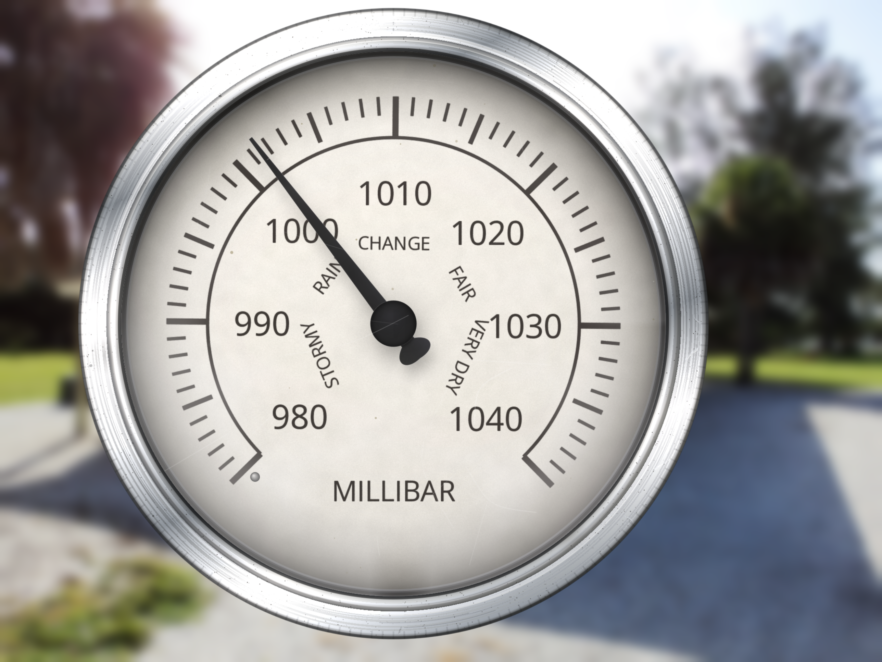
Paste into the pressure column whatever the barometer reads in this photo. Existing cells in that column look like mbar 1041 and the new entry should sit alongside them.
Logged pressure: mbar 1001.5
